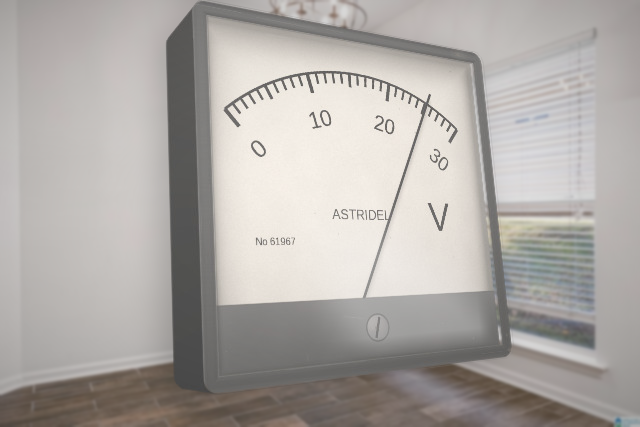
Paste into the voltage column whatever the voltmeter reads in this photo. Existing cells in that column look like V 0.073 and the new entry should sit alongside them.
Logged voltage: V 25
